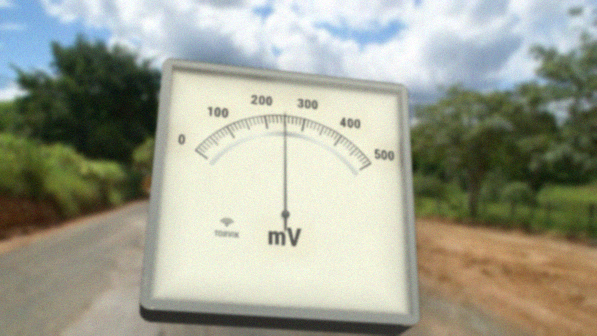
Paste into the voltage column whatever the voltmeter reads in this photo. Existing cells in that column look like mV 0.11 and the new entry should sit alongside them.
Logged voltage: mV 250
